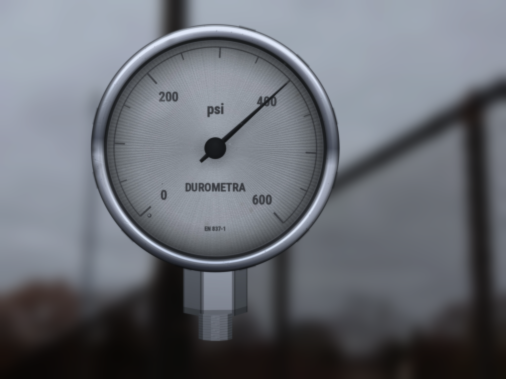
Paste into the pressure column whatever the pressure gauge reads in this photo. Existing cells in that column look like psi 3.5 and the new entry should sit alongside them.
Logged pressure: psi 400
